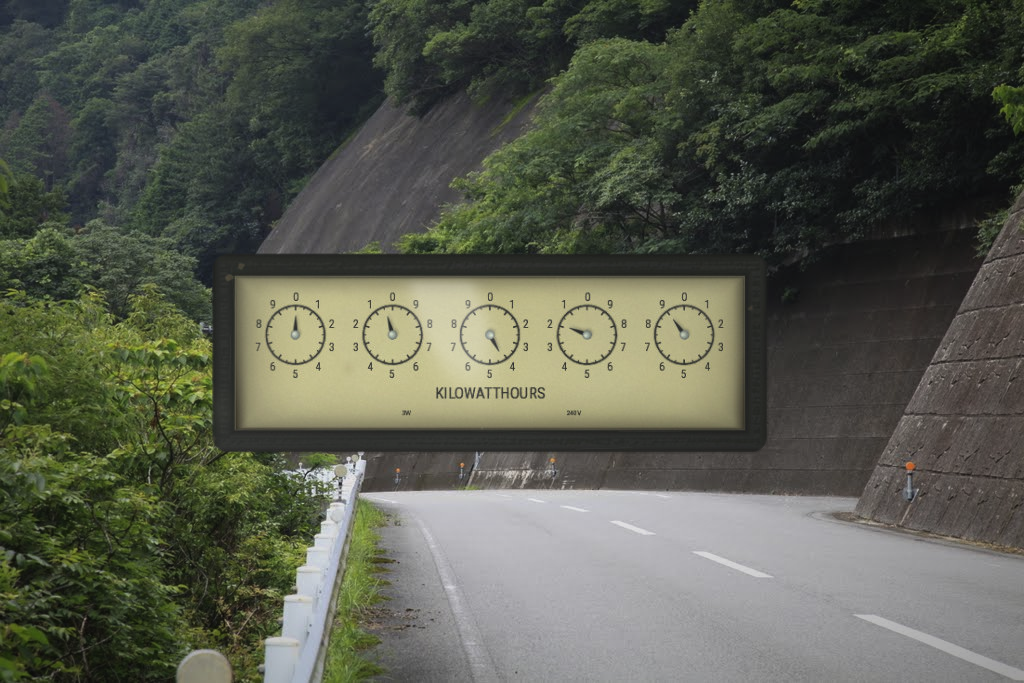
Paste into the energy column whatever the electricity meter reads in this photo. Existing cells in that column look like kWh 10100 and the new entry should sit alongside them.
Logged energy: kWh 419
